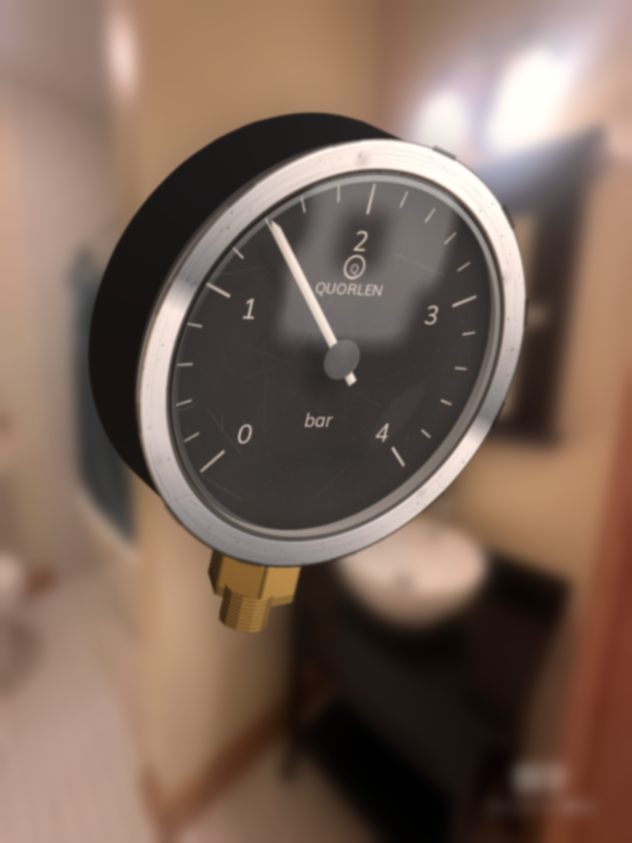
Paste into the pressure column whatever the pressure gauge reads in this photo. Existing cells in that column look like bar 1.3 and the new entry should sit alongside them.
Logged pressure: bar 1.4
